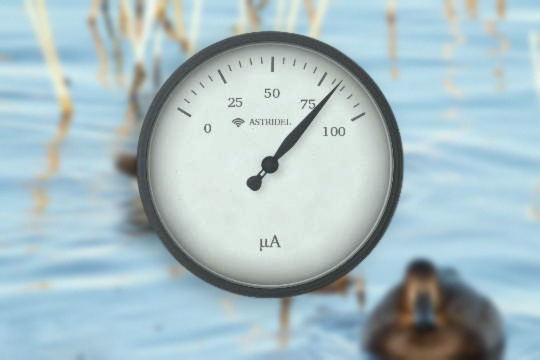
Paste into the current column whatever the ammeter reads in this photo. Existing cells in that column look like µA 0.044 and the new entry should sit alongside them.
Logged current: µA 82.5
